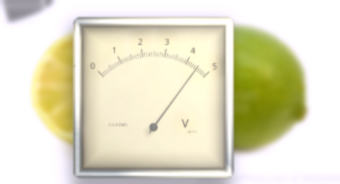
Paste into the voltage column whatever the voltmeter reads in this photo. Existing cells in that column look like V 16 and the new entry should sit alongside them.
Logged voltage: V 4.5
